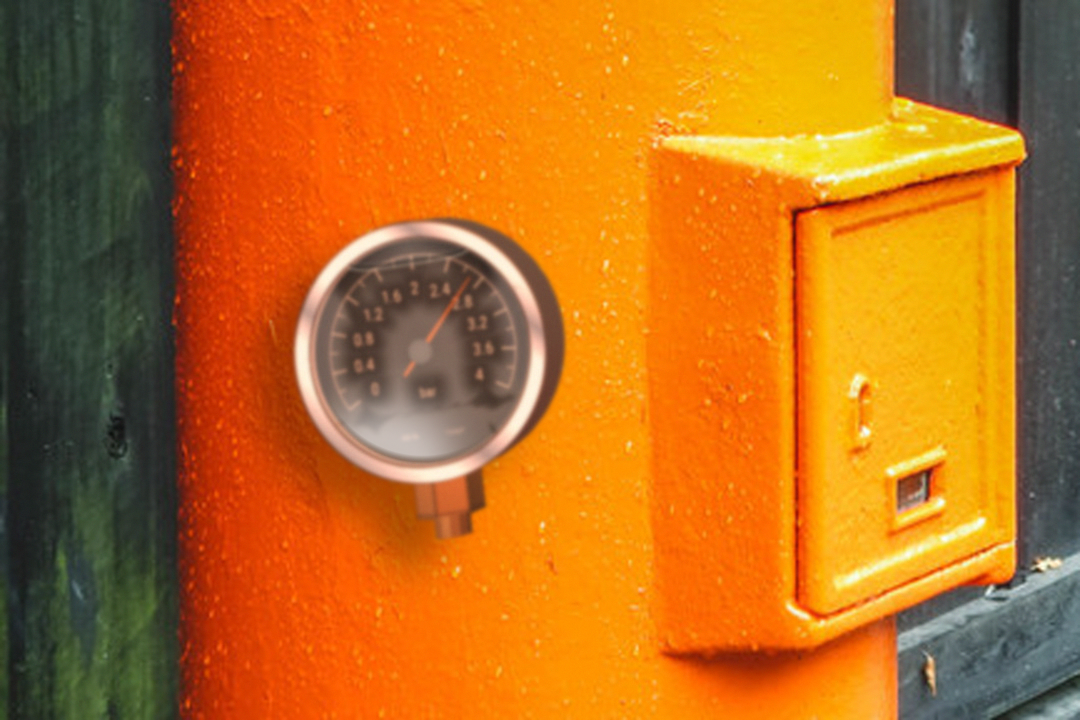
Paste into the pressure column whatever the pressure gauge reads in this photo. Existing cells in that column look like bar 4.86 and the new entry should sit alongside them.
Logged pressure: bar 2.7
